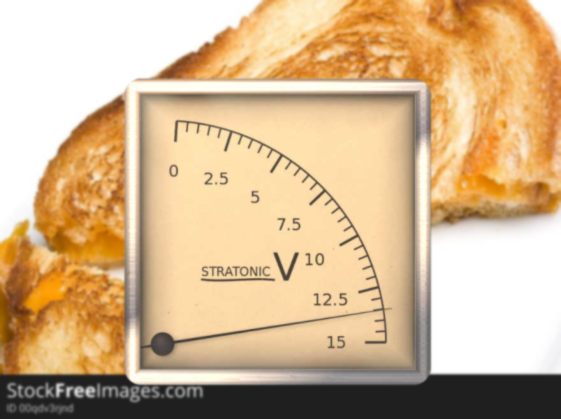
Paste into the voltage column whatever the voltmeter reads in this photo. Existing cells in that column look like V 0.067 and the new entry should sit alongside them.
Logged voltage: V 13.5
